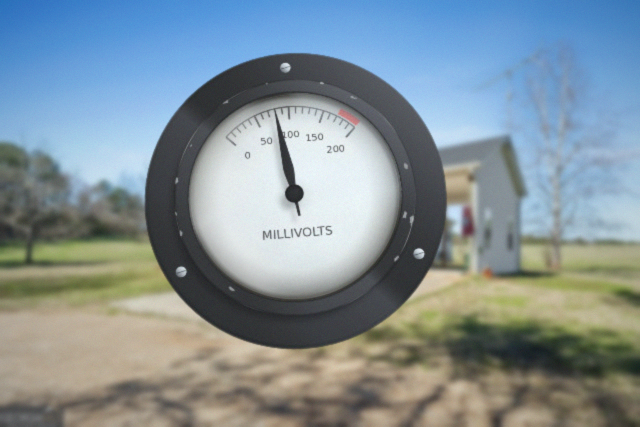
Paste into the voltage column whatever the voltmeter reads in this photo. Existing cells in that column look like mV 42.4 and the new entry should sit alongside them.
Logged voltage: mV 80
